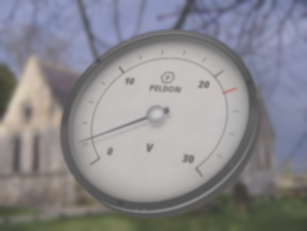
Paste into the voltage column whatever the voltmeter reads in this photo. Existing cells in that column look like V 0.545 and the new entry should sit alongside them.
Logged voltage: V 2
